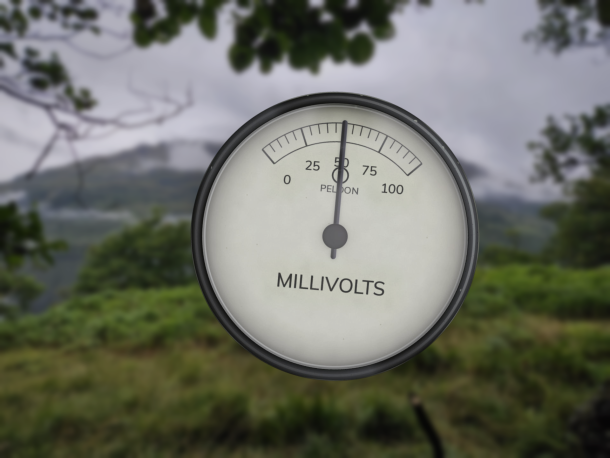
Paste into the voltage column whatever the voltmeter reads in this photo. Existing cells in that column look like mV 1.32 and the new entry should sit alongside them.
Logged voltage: mV 50
